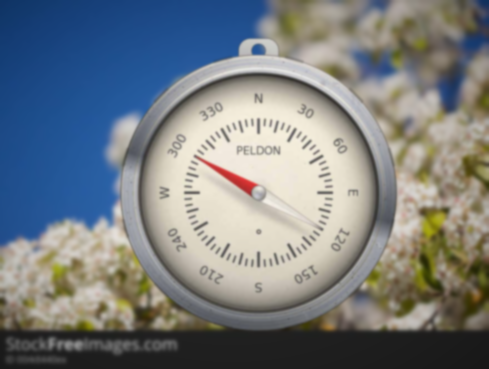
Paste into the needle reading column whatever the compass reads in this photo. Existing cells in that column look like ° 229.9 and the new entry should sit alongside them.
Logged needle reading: ° 300
